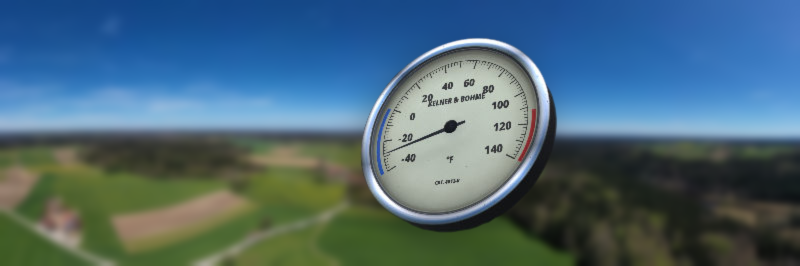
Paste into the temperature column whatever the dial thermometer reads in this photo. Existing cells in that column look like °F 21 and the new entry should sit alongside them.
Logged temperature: °F -30
